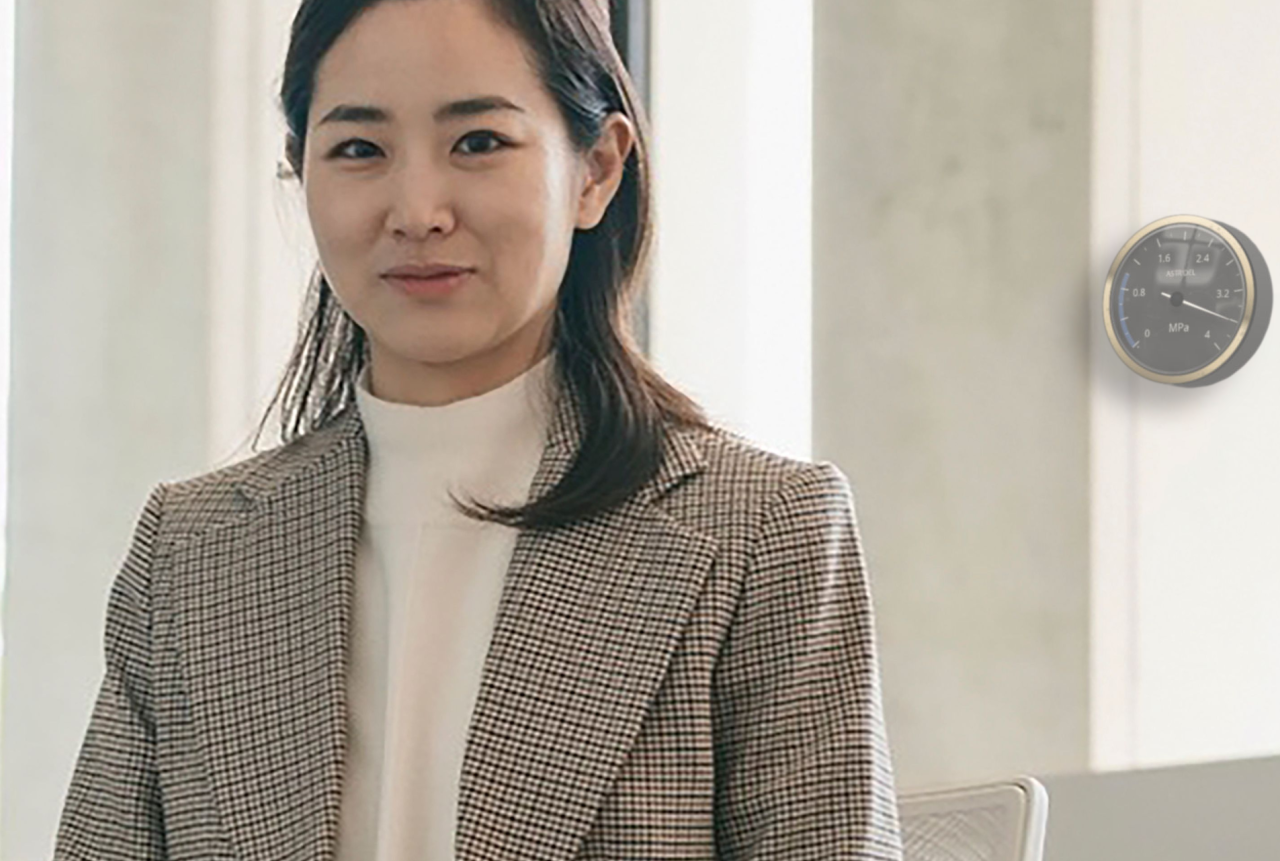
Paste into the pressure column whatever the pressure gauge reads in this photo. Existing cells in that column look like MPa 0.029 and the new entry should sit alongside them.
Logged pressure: MPa 3.6
